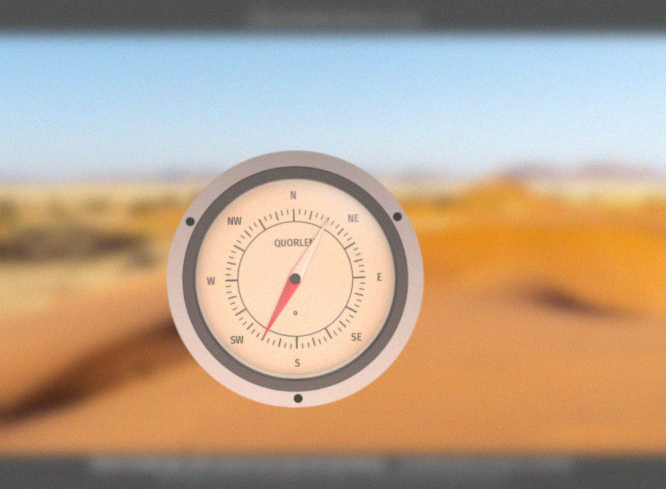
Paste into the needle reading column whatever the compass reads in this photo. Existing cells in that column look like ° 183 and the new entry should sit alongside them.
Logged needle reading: ° 210
